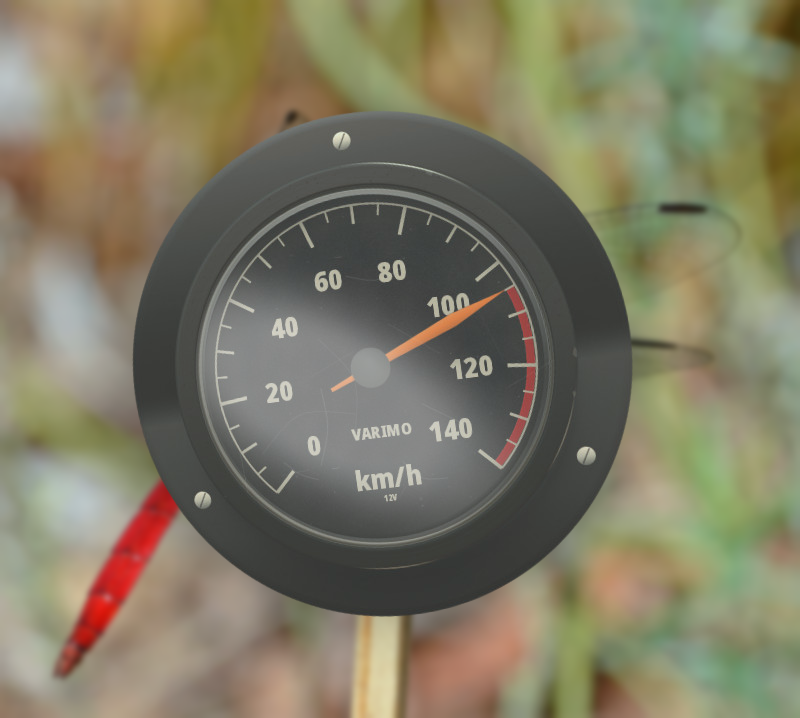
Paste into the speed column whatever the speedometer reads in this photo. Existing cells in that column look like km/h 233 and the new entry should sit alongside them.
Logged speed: km/h 105
